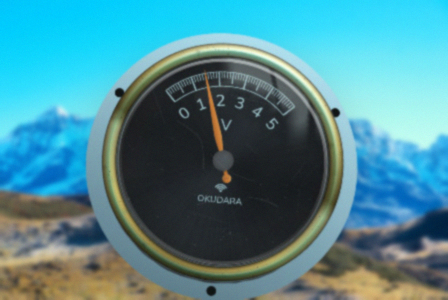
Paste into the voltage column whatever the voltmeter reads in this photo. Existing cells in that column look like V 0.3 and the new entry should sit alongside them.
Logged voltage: V 1.5
